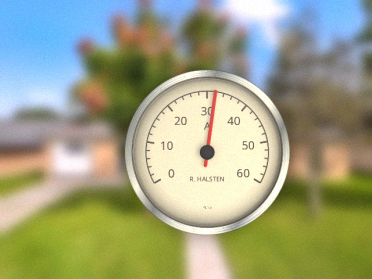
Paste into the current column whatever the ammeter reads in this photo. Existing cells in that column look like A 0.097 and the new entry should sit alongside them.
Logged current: A 32
